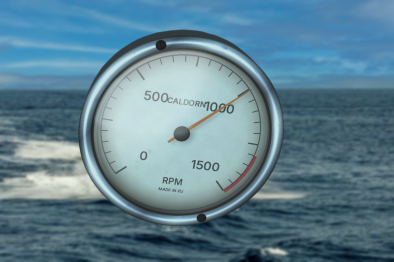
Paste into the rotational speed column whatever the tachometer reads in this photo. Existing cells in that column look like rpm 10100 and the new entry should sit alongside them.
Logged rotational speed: rpm 1000
